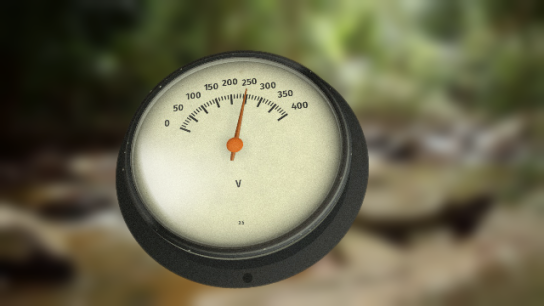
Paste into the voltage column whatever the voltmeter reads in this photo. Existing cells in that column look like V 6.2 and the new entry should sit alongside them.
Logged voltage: V 250
